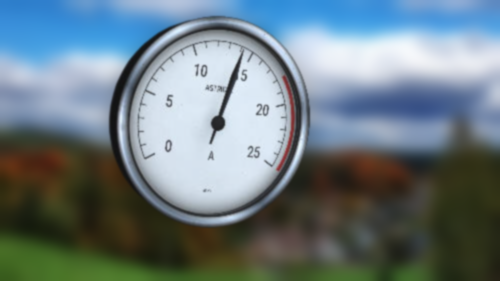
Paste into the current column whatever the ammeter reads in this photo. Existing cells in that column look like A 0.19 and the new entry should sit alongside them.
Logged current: A 14
